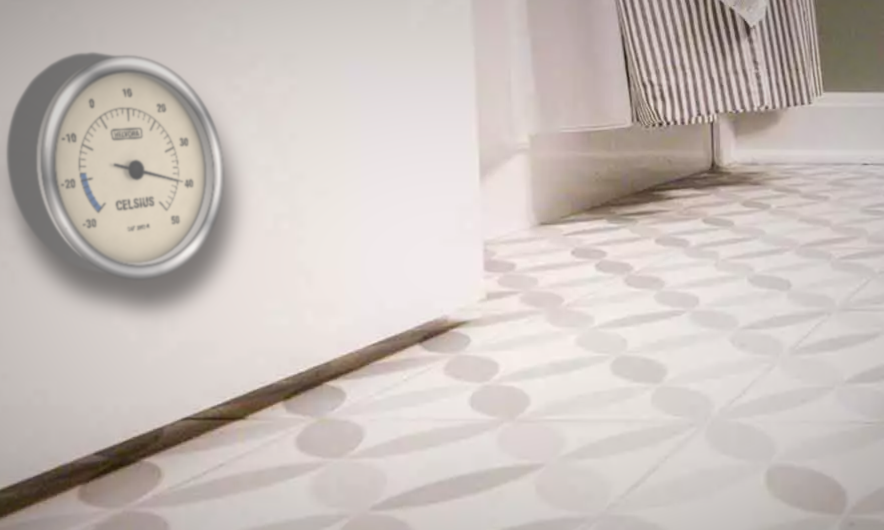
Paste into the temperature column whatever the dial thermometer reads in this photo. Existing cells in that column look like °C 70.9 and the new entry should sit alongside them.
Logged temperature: °C 40
